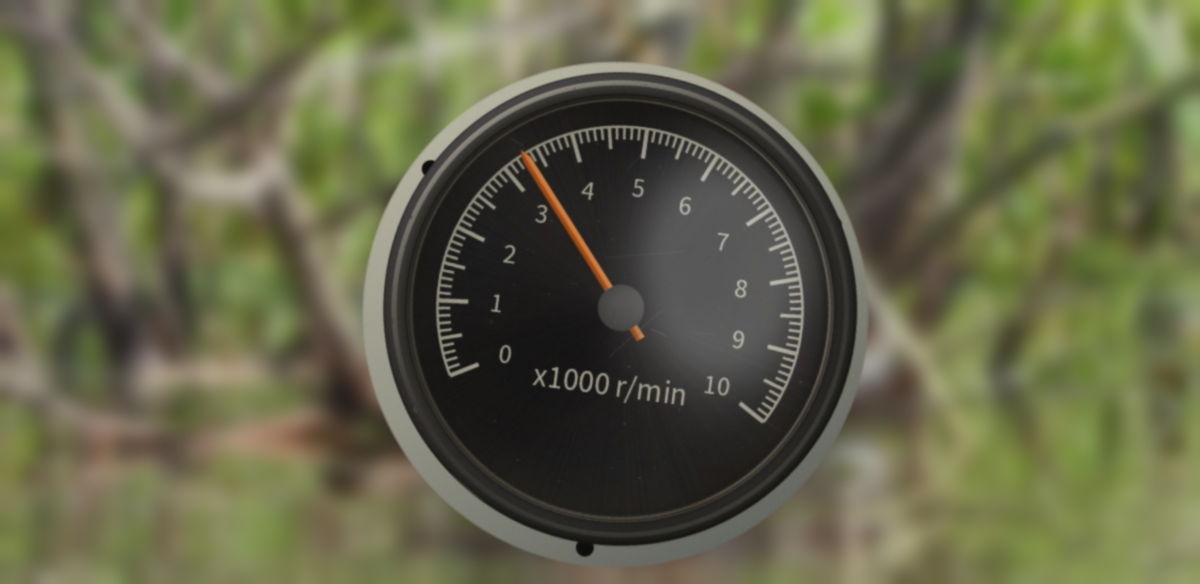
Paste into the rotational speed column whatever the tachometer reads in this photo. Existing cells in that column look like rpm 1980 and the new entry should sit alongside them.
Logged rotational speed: rpm 3300
